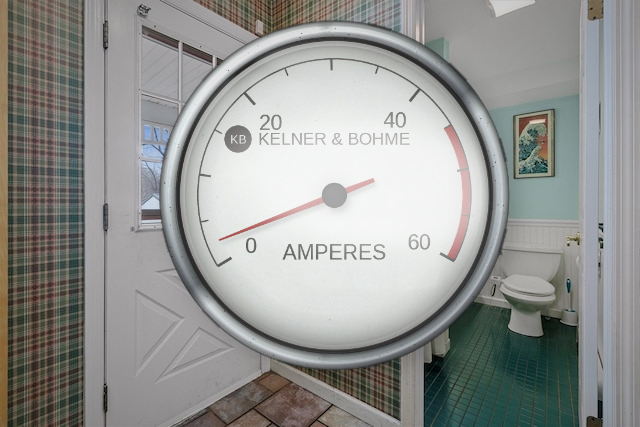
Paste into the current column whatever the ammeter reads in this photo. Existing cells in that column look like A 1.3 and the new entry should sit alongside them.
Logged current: A 2.5
